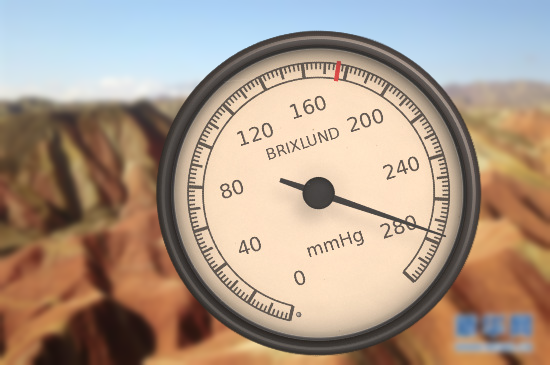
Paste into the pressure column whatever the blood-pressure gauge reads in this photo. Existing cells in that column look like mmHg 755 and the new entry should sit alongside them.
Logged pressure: mmHg 276
